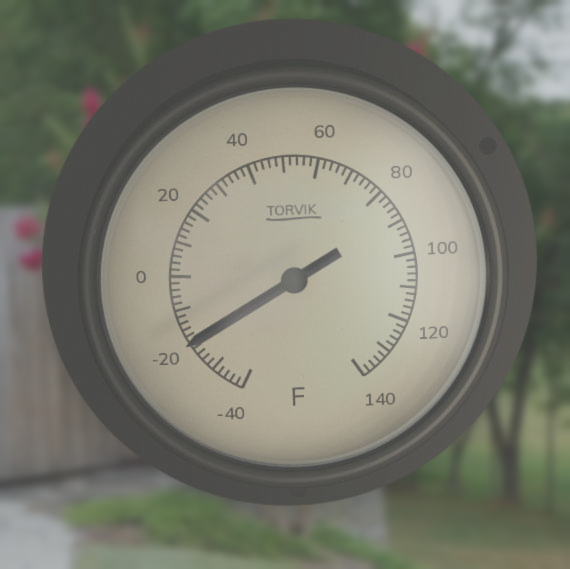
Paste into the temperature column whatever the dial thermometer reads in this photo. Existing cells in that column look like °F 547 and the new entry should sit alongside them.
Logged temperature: °F -20
